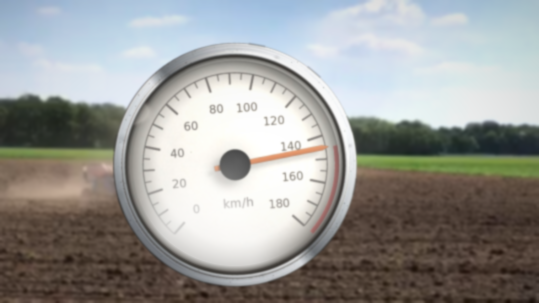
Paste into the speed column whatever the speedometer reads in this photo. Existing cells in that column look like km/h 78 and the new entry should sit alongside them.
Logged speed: km/h 145
